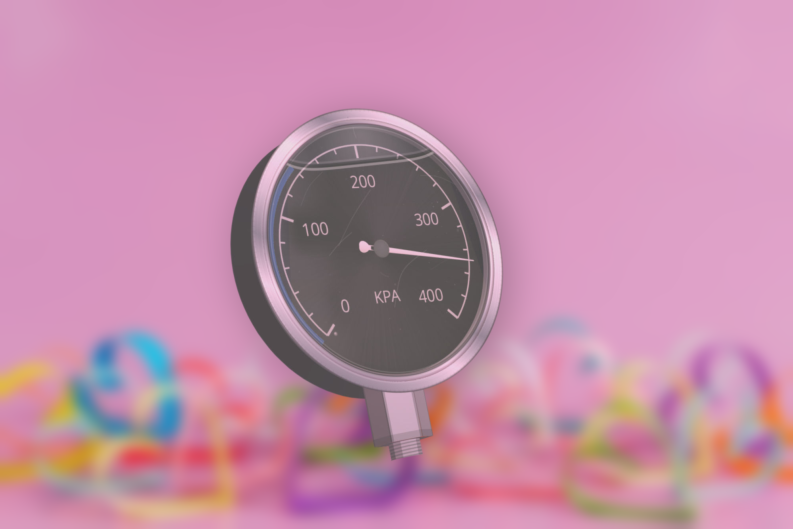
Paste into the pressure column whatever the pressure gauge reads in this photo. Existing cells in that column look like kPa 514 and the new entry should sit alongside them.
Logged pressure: kPa 350
